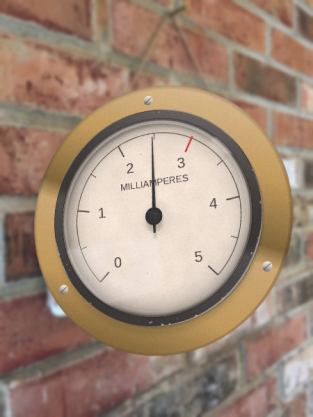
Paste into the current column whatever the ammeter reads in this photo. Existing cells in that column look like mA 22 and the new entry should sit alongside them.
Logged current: mA 2.5
